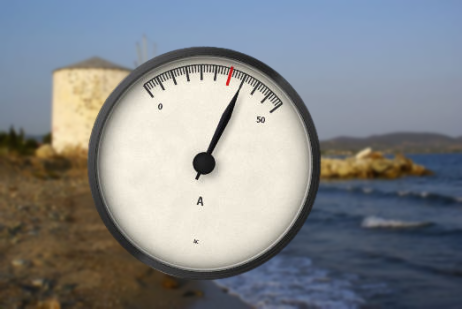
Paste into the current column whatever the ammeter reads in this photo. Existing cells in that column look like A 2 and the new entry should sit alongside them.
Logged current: A 35
